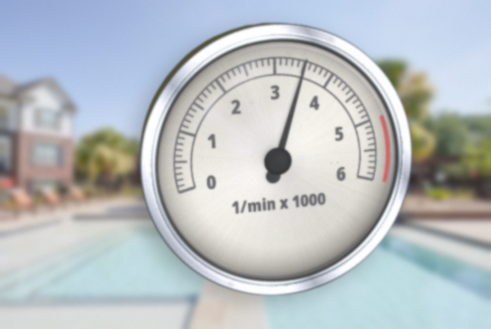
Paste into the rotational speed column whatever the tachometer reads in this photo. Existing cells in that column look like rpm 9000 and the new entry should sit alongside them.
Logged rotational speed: rpm 3500
